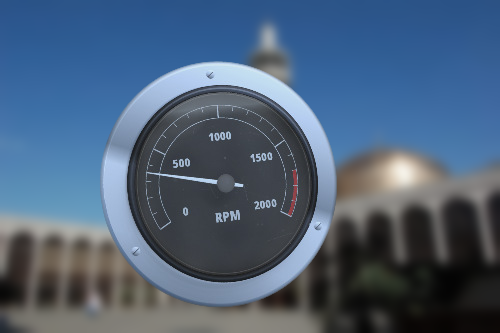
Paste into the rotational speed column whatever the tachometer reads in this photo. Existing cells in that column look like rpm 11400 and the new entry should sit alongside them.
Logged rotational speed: rpm 350
